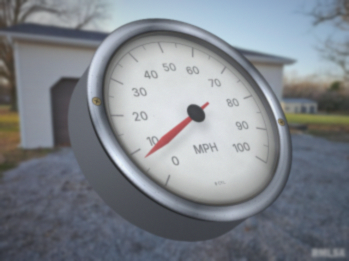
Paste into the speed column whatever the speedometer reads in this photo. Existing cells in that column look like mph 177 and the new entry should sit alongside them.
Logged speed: mph 7.5
